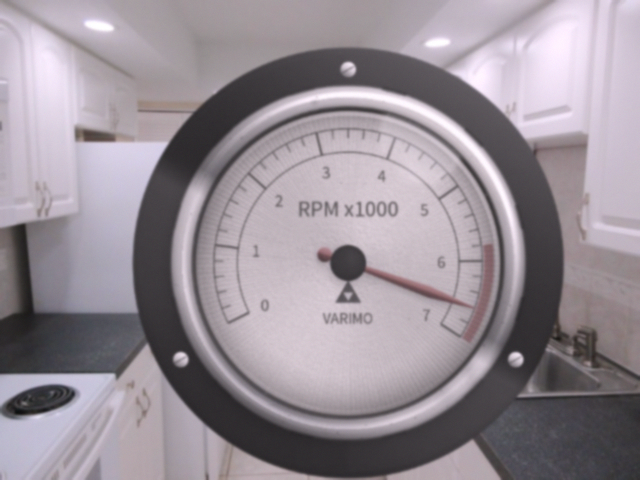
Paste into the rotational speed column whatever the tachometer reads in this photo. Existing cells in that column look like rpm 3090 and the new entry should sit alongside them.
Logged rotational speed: rpm 6600
